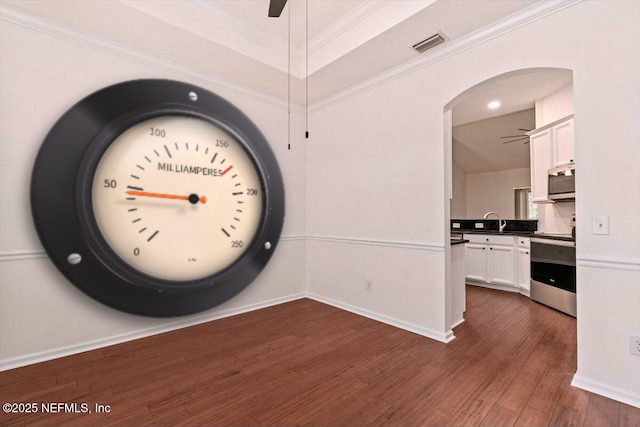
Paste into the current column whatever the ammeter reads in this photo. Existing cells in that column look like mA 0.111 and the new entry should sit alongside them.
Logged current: mA 45
